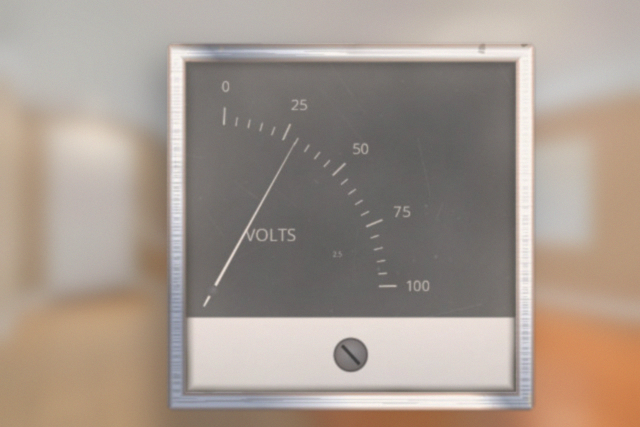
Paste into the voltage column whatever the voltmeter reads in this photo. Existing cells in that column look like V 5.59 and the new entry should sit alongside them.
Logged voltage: V 30
